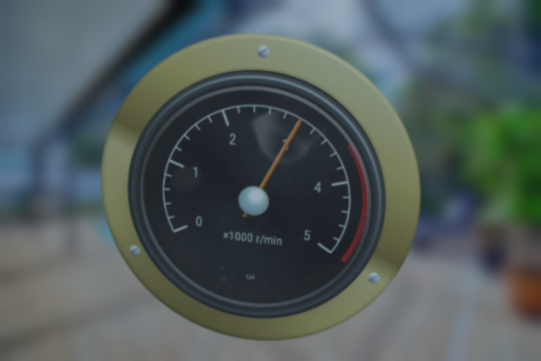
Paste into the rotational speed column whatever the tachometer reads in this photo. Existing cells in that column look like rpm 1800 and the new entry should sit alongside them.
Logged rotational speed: rpm 3000
